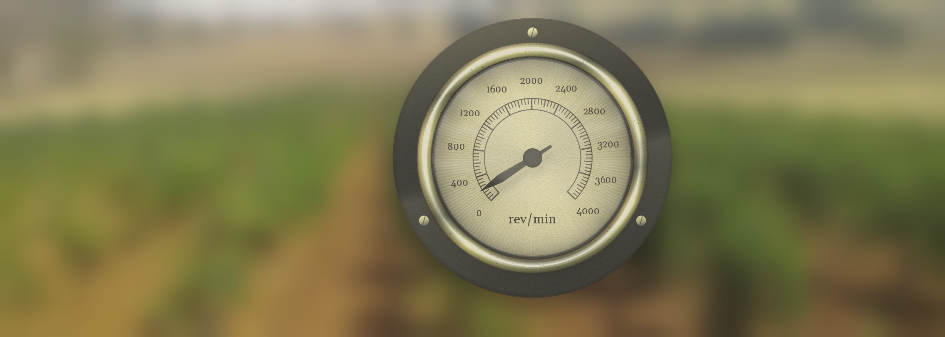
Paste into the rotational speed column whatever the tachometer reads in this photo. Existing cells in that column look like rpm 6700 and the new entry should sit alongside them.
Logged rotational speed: rpm 200
